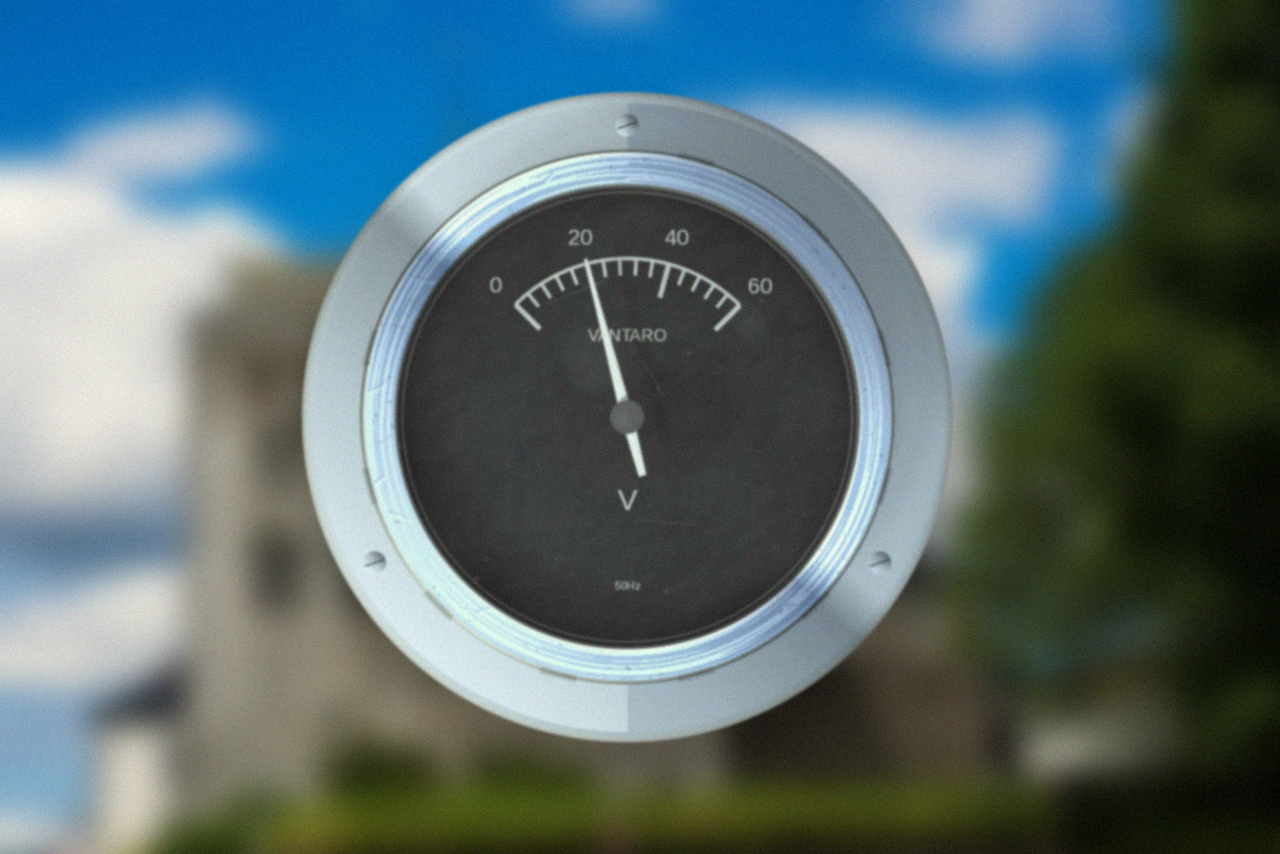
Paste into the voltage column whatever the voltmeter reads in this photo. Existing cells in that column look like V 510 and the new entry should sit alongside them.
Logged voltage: V 20
